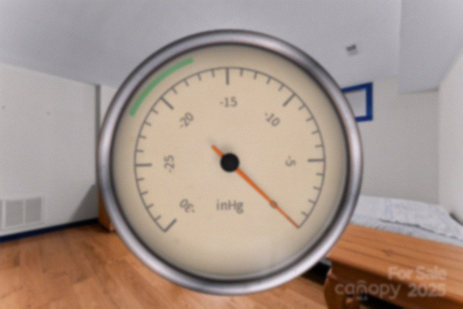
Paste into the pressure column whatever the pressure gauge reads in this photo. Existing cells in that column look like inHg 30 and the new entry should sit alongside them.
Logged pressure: inHg 0
